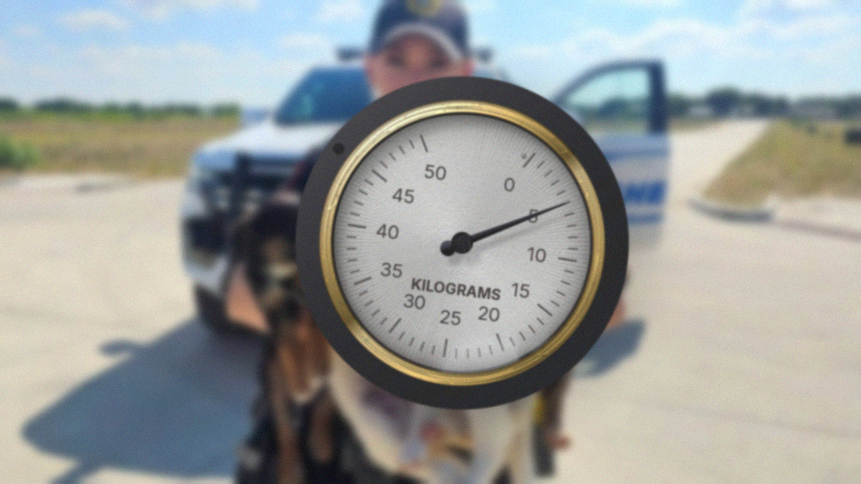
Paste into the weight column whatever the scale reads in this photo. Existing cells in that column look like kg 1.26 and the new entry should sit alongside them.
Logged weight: kg 5
